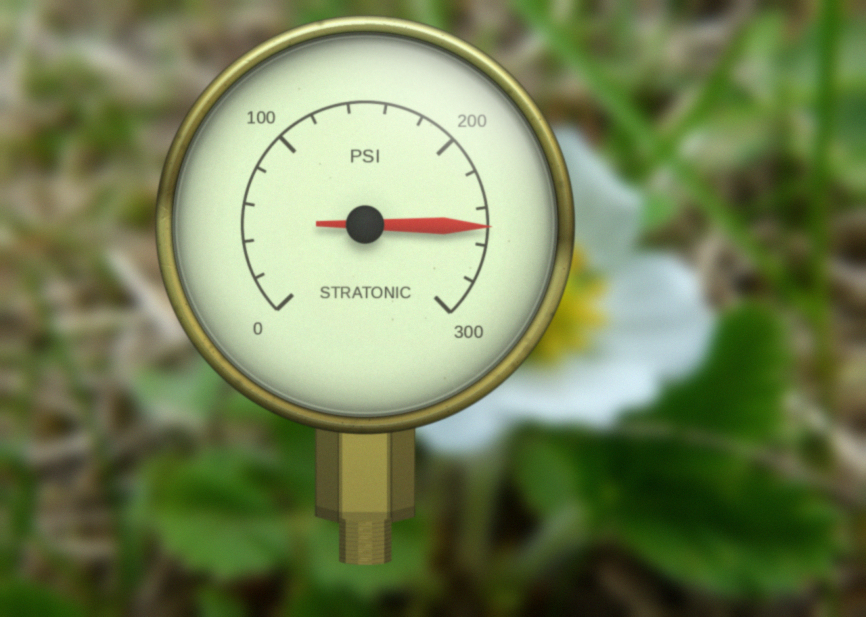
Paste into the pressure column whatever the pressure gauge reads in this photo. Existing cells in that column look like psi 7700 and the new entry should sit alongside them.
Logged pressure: psi 250
